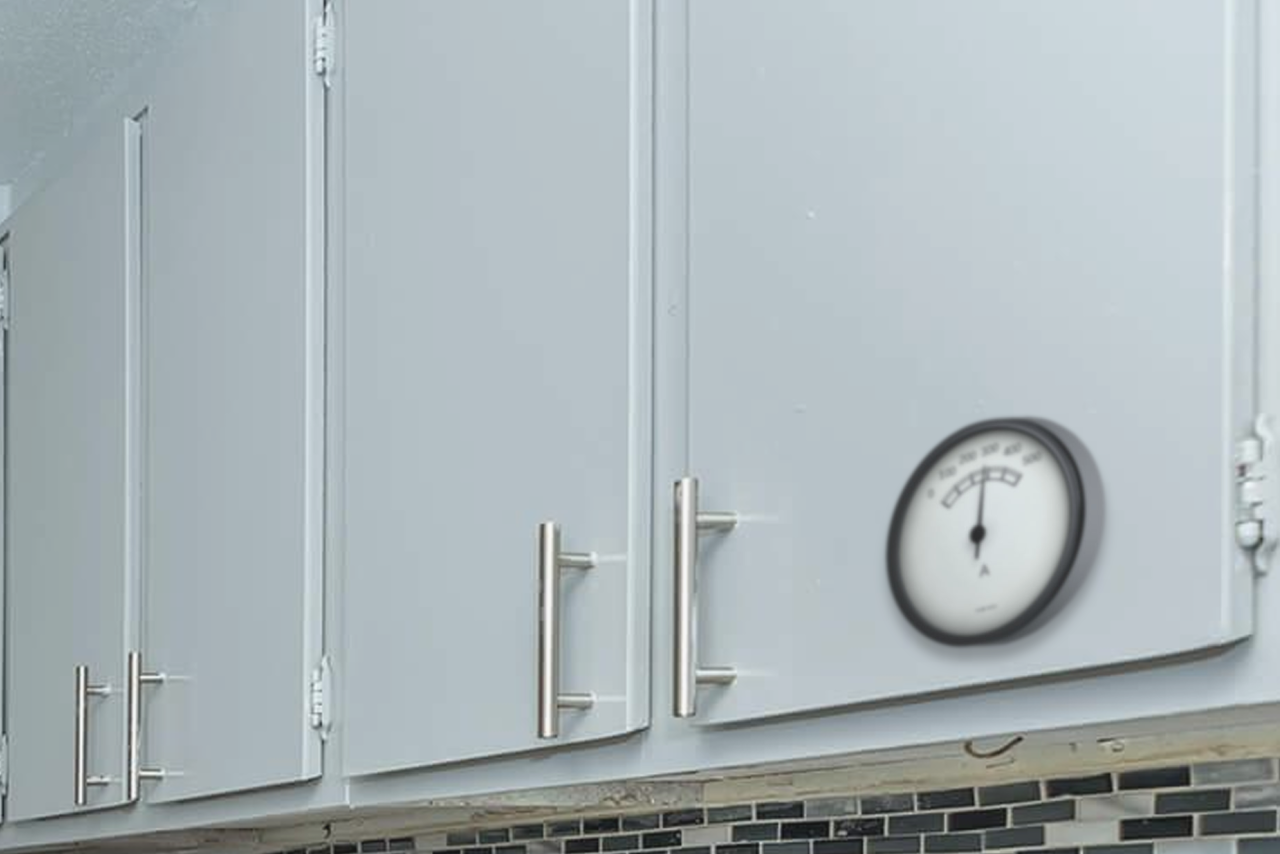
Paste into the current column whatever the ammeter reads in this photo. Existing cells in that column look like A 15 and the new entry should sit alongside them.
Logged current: A 300
